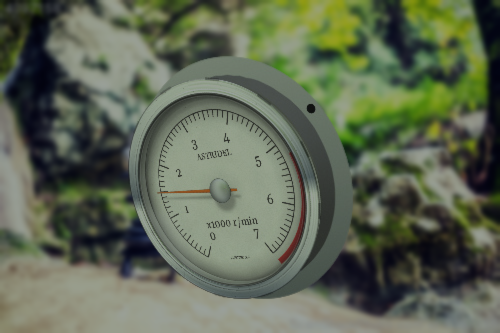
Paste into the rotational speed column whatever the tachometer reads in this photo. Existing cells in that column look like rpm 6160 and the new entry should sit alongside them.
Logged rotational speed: rpm 1500
